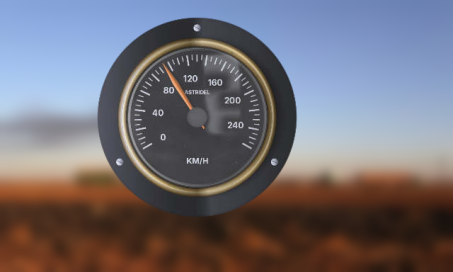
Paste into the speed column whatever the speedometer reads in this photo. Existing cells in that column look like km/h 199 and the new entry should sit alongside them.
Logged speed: km/h 95
